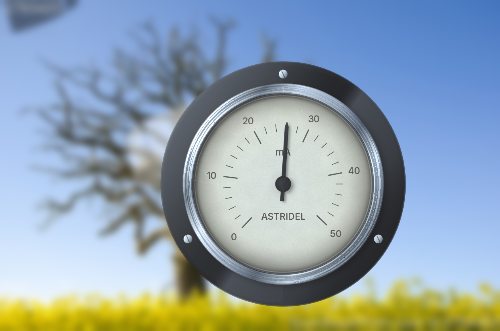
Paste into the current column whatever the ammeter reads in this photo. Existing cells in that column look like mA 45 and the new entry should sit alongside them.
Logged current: mA 26
